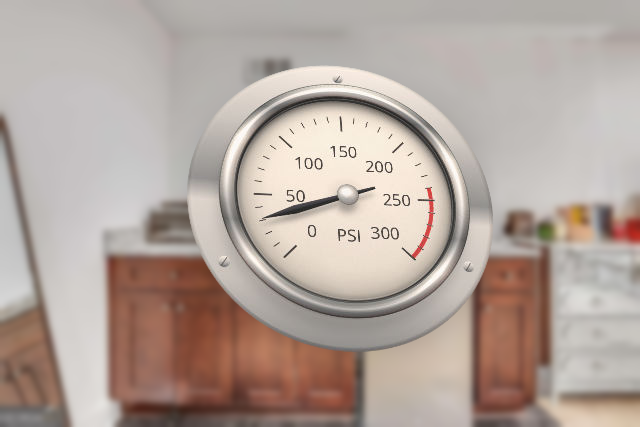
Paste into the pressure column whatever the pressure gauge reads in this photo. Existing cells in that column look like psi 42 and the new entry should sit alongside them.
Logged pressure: psi 30
